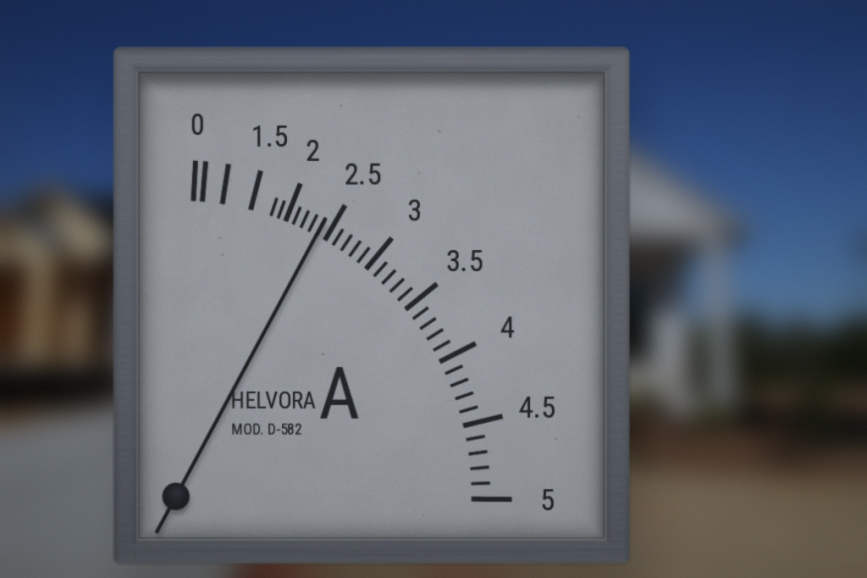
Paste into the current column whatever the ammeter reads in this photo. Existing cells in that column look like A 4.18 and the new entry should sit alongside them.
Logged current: A 2.4
